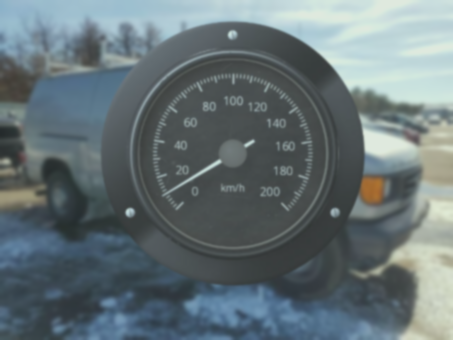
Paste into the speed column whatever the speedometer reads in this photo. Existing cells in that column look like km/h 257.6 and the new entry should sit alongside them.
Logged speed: km/h 10
